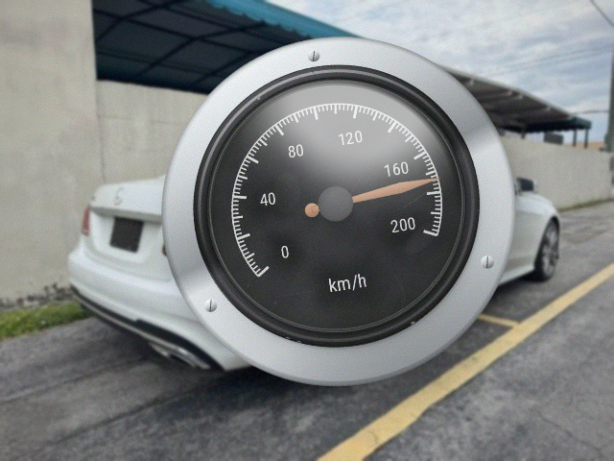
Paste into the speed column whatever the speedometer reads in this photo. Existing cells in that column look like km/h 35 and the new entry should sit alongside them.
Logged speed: km/h 174
